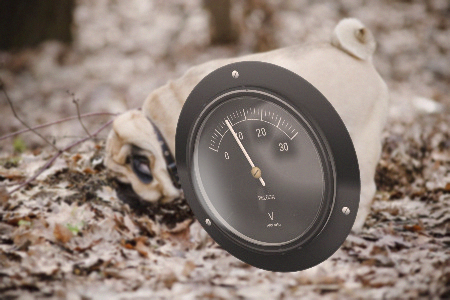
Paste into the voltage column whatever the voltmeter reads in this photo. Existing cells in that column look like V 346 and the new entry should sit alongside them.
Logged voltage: V 10
